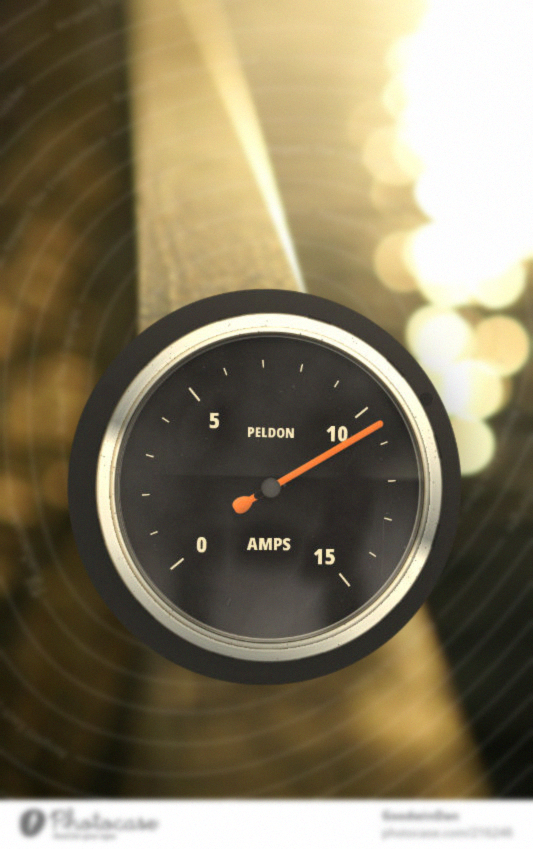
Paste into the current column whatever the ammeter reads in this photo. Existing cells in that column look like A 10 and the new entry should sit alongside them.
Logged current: A 10.5
